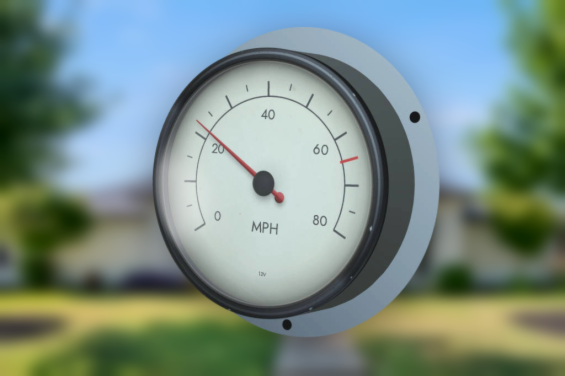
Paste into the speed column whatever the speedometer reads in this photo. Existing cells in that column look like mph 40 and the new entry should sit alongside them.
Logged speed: mph 22.5
